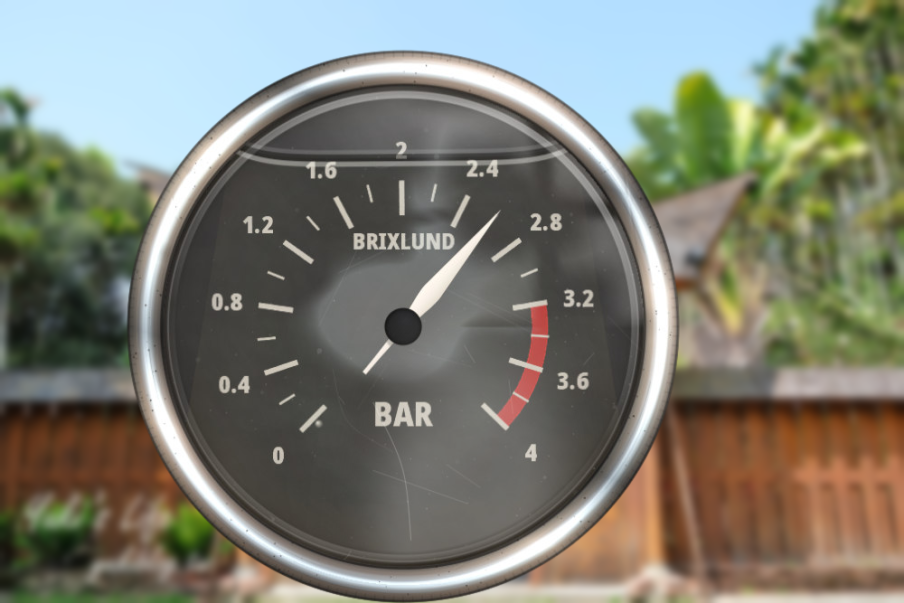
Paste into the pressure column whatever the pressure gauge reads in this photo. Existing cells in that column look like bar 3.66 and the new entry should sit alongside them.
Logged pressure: bar 2.6
